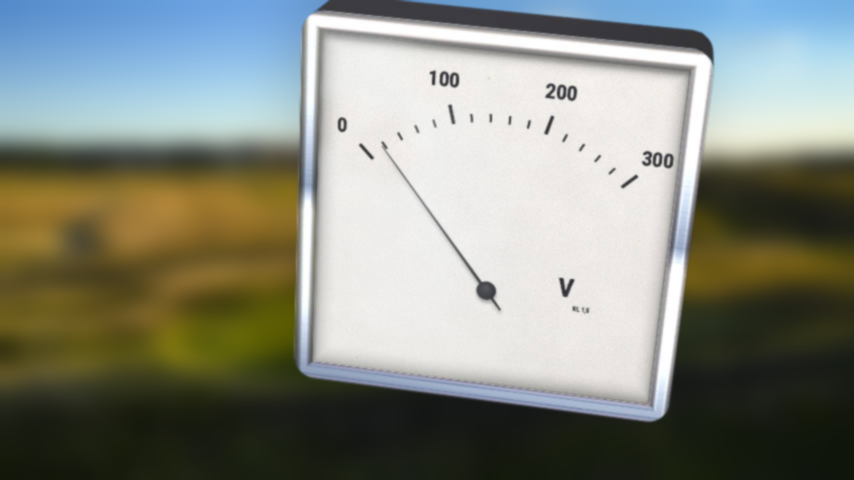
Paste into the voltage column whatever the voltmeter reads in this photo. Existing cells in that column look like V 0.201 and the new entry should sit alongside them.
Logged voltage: V 20
